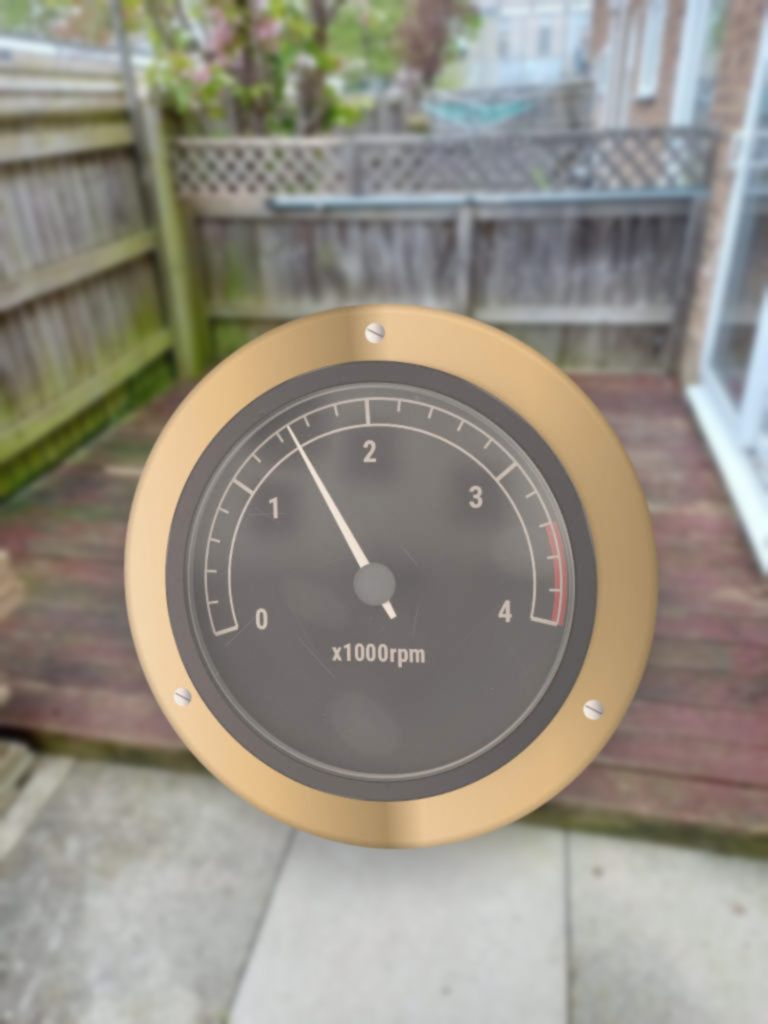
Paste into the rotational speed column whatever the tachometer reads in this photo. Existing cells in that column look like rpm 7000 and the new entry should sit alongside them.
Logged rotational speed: rpm 1500
